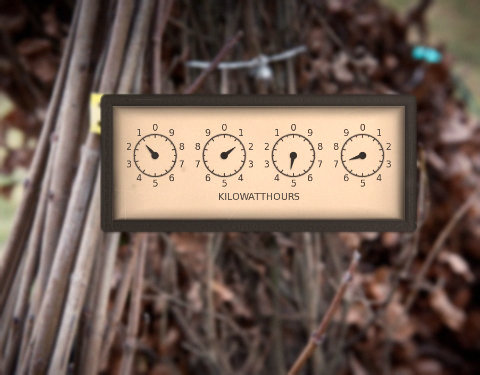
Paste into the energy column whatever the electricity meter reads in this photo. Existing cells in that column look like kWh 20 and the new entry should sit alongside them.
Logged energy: kWh 1147
